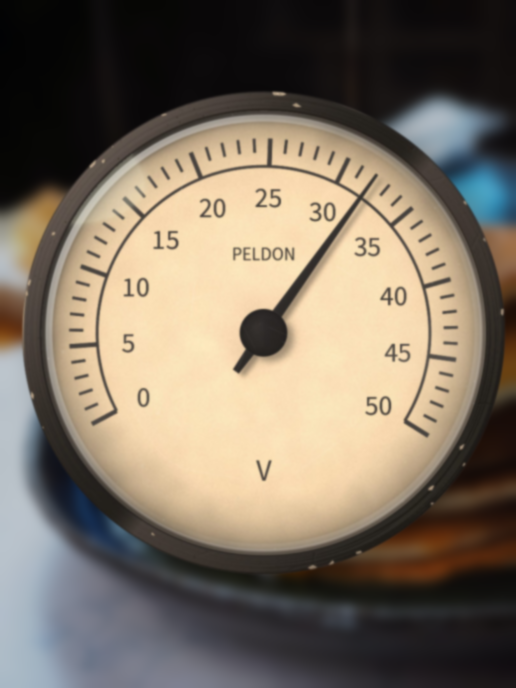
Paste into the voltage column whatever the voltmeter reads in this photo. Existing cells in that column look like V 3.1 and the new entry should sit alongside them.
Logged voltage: V 32
